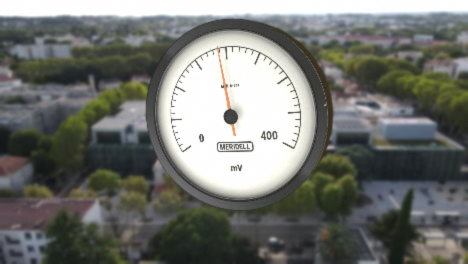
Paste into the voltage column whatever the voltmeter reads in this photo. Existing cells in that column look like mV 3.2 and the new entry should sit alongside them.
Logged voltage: mV 190
